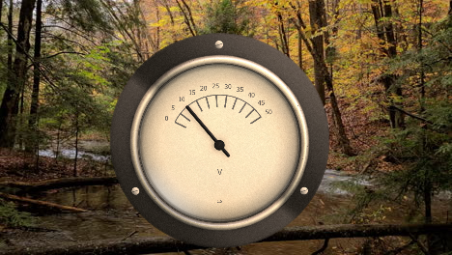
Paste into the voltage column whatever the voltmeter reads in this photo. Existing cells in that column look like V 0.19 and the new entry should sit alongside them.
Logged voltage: V 10
